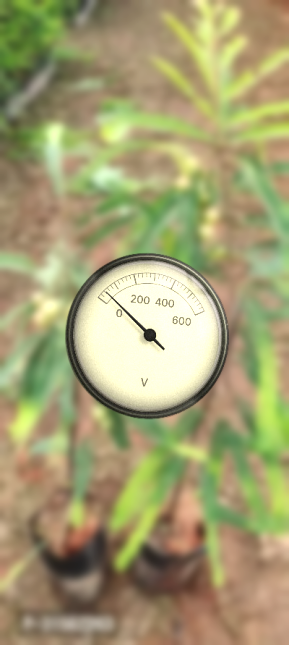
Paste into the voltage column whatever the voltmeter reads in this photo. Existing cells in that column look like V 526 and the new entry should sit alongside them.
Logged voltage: V 40
